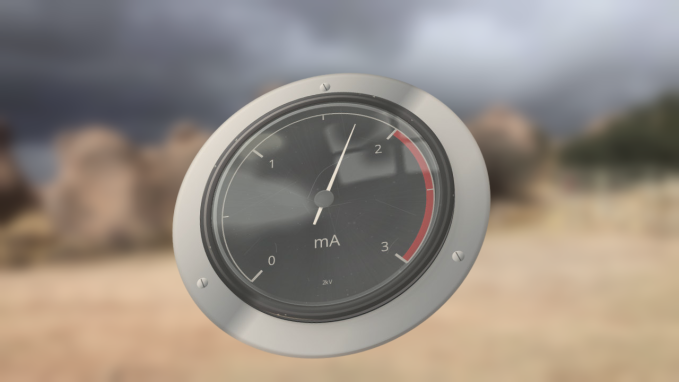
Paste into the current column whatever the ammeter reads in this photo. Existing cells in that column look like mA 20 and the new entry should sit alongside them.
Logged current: mA 1.75
